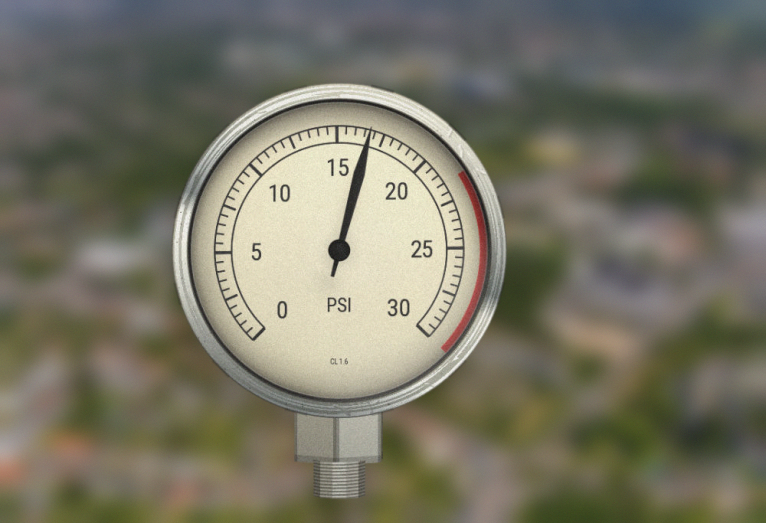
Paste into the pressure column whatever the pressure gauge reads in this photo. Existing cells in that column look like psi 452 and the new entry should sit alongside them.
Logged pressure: psi 16.75
